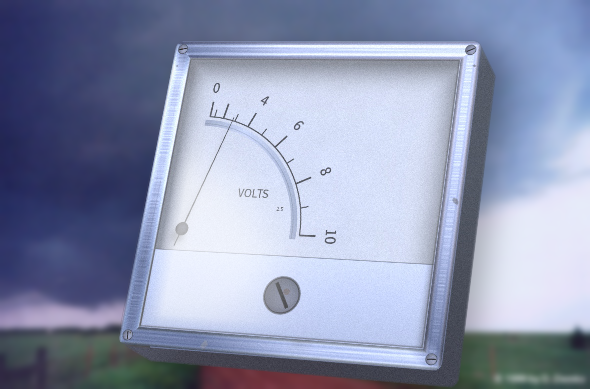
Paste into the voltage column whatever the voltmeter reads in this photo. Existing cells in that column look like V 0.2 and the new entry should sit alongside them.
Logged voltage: V 3
